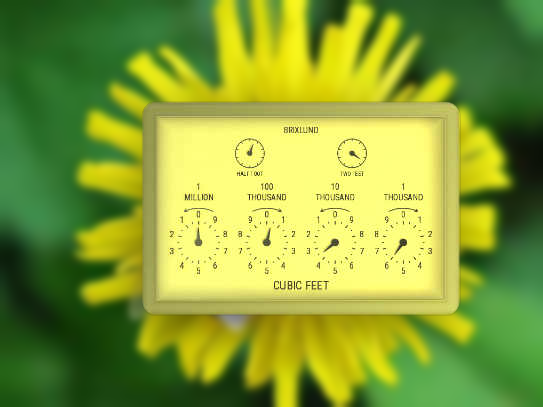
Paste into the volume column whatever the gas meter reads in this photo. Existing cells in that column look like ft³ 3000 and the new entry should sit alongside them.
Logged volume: ft³ 3600
